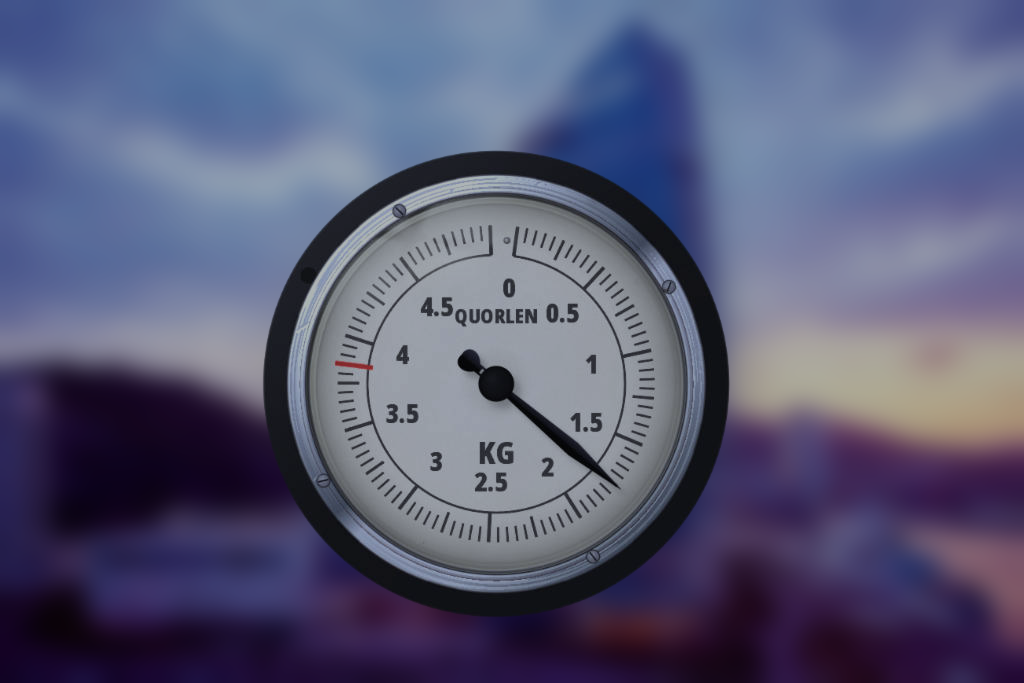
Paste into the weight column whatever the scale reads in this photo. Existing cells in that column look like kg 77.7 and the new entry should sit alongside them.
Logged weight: kg 1.75
